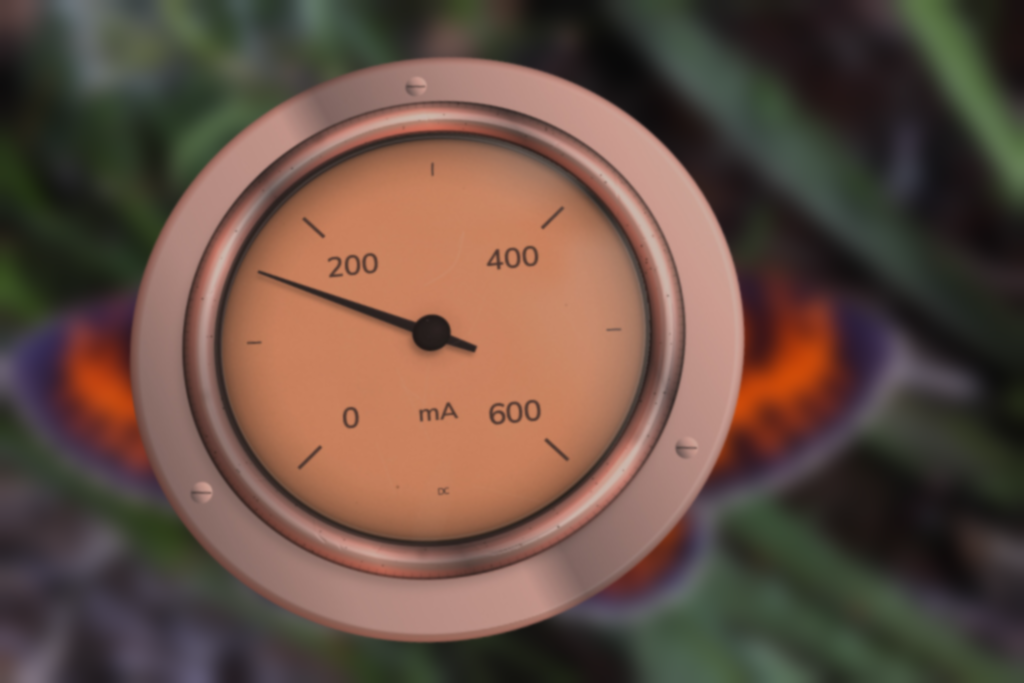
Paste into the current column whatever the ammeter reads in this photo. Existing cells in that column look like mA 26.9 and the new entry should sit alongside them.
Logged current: mA 150
